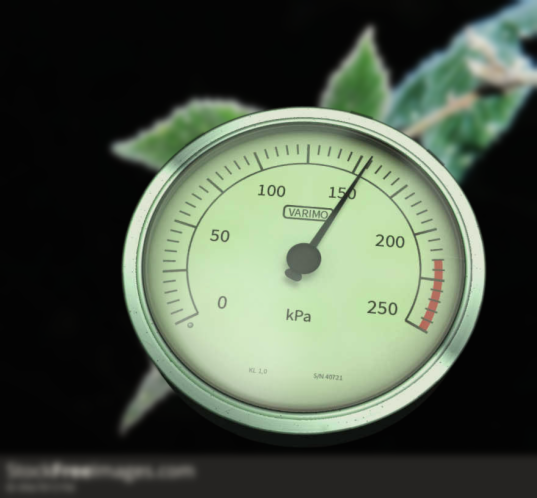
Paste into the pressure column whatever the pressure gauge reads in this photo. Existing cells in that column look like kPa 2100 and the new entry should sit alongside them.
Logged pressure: kPa 155
